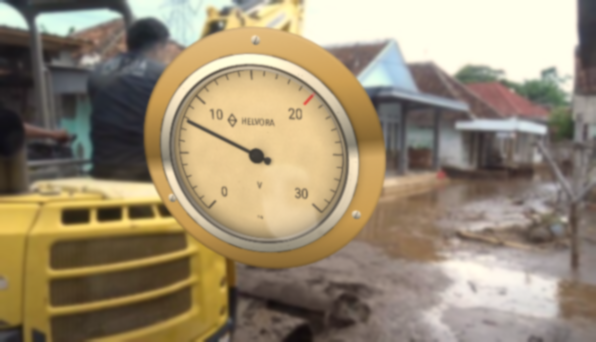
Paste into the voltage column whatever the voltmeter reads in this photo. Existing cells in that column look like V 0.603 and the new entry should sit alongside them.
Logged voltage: V 8
